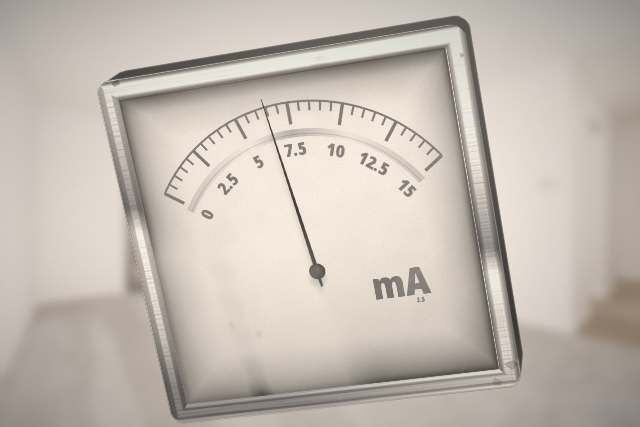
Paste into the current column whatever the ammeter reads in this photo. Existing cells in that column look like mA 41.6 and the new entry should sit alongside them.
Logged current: mA 6.5
